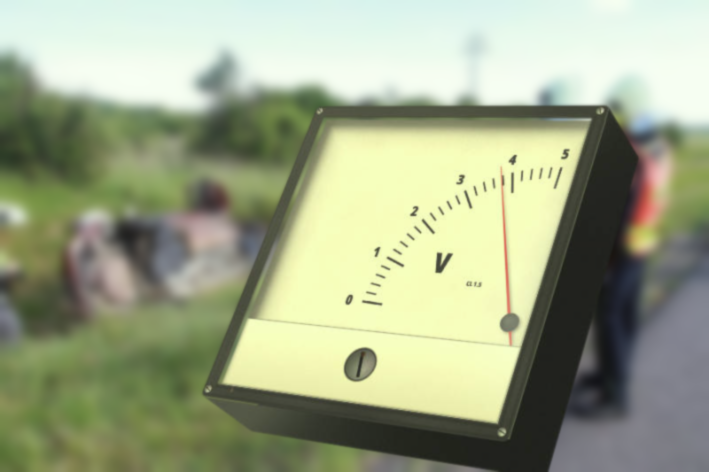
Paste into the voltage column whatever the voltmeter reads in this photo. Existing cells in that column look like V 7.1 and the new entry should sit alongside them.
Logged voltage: V 3.8
